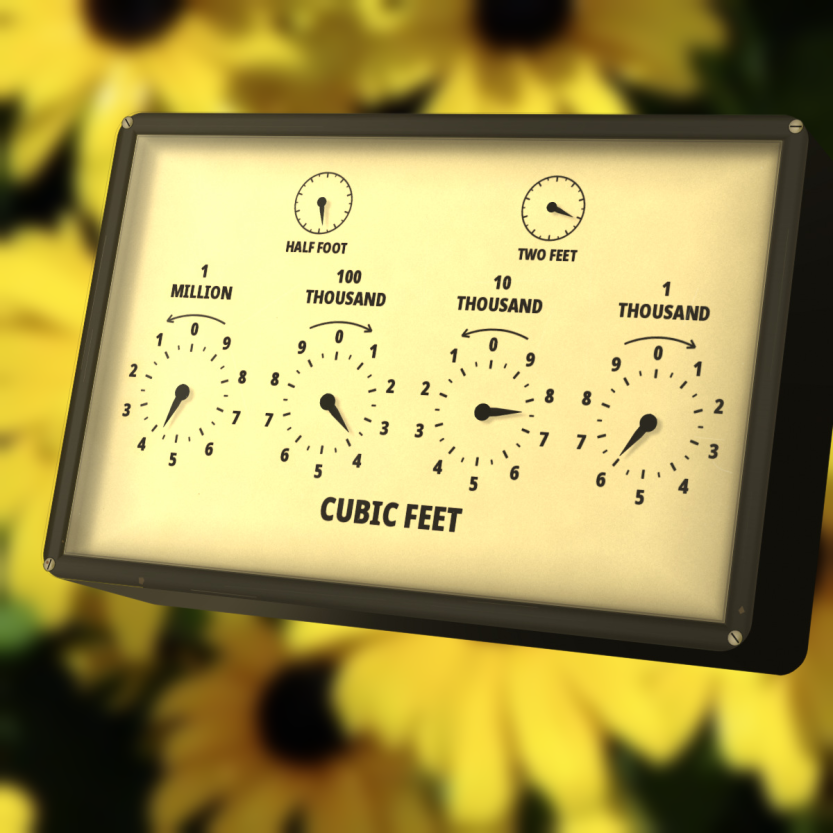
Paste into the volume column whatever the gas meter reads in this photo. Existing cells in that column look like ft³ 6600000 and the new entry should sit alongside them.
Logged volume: ft³ 437600
